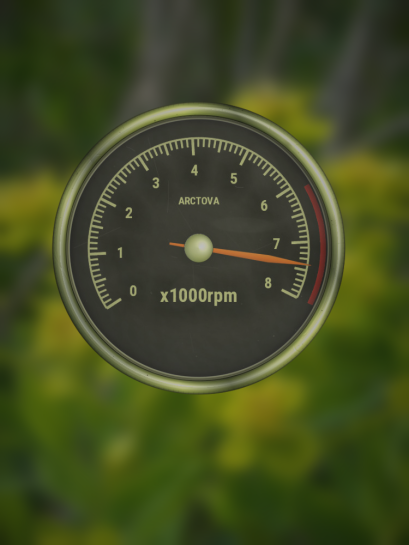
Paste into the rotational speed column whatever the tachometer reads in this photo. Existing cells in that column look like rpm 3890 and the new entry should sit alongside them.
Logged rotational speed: rpm 7400
